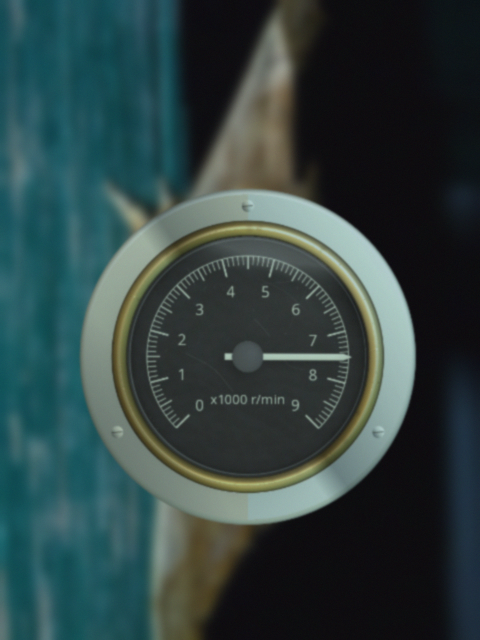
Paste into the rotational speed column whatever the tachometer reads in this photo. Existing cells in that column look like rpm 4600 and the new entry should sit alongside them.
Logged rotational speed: rpm 7500
